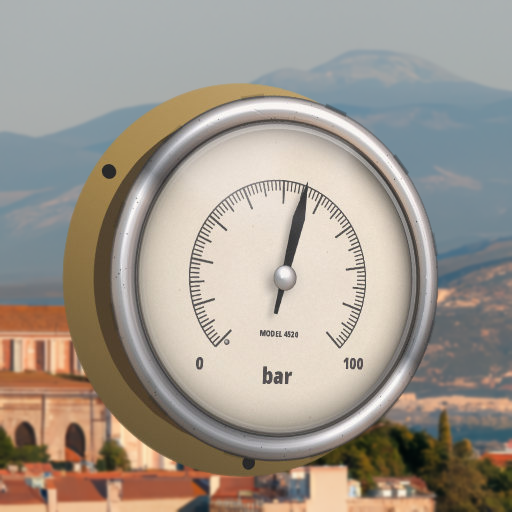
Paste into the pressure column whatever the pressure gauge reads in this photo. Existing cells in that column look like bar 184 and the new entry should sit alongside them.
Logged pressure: bar 55
